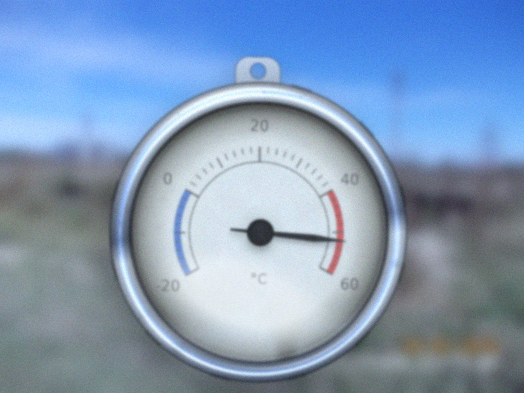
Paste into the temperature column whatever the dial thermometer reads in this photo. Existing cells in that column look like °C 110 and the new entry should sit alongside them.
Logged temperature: °C 52
